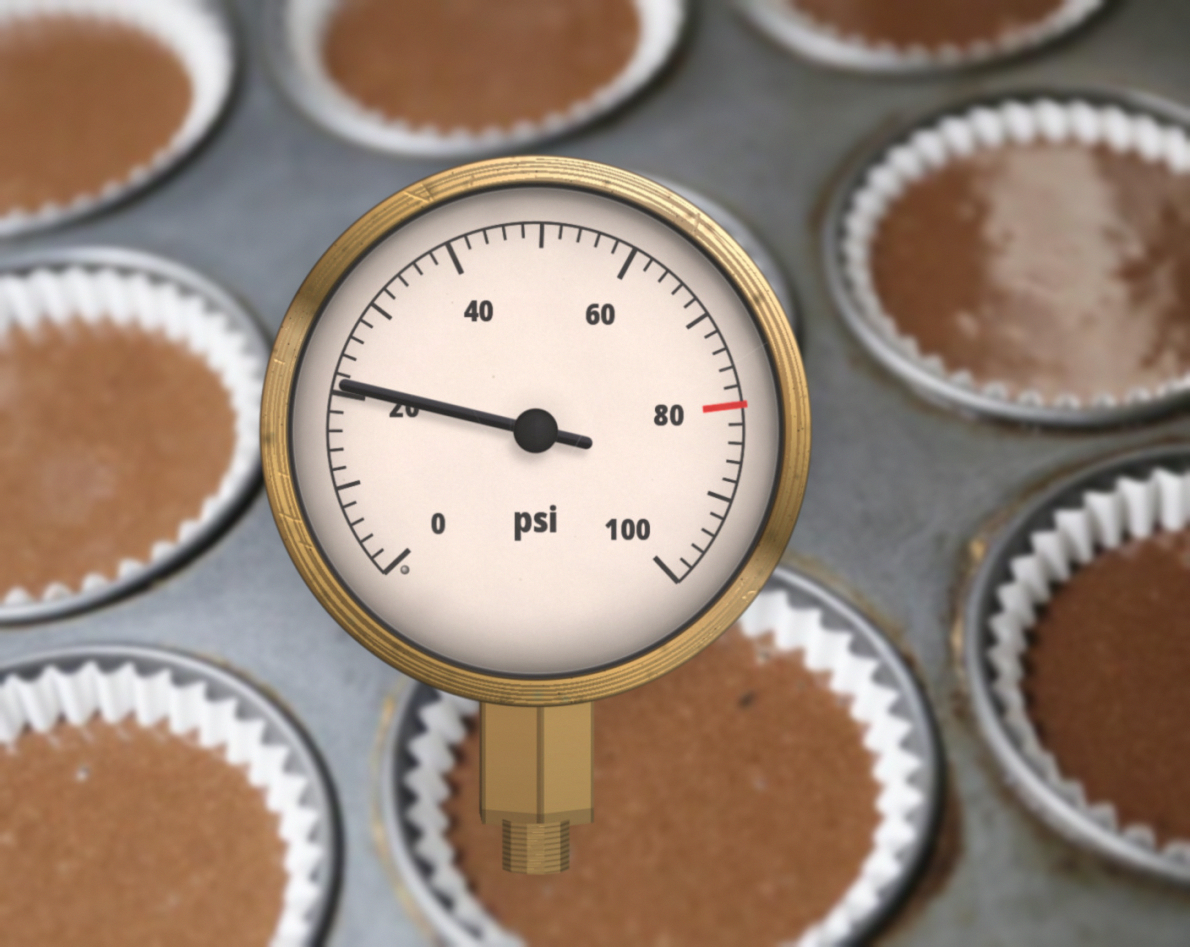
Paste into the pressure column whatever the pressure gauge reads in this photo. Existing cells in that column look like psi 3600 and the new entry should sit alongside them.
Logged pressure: psi 21
